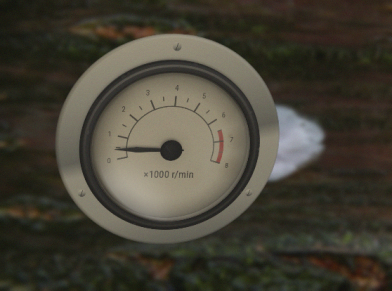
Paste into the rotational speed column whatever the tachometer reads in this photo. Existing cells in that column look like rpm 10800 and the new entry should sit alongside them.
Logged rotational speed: rpm 500
